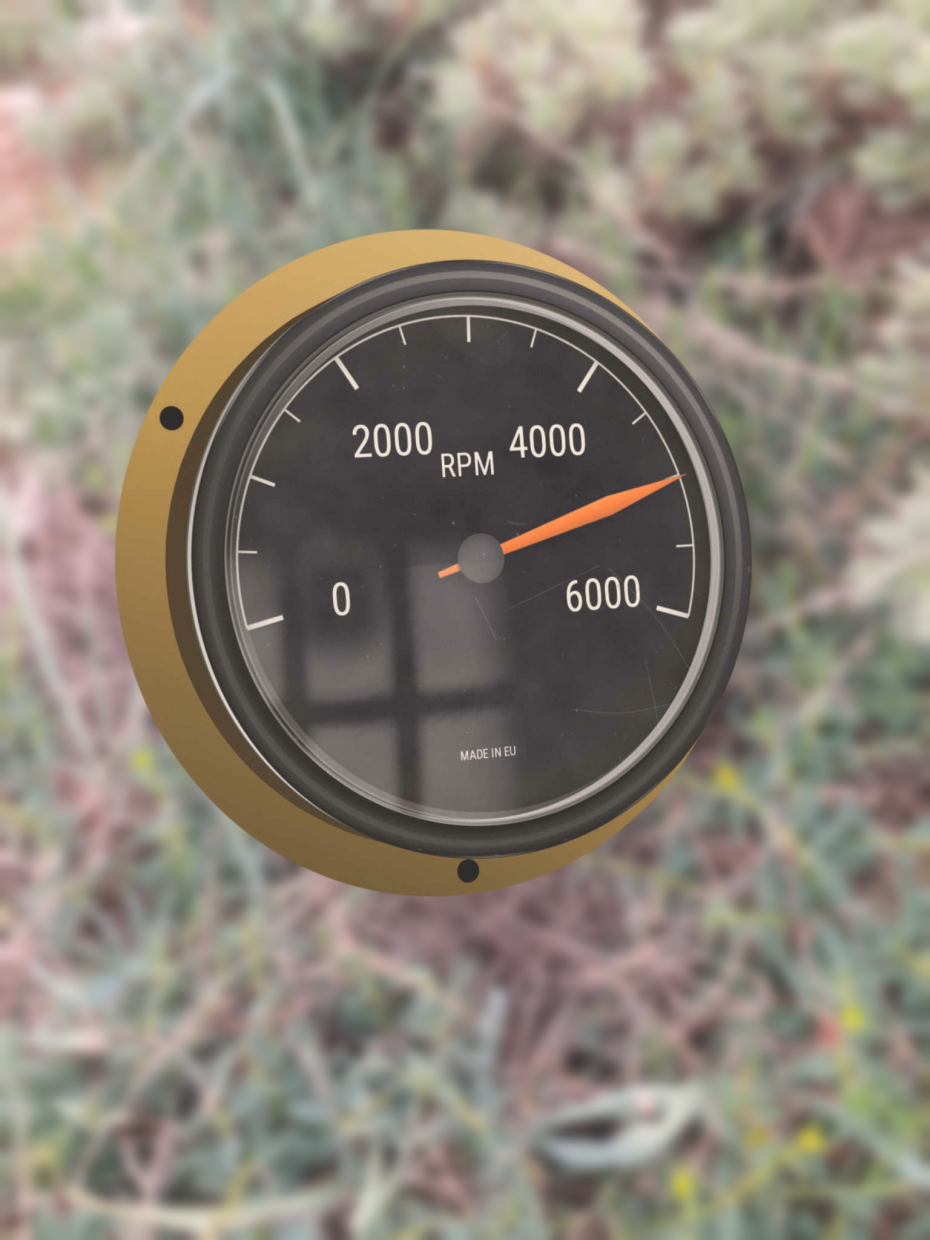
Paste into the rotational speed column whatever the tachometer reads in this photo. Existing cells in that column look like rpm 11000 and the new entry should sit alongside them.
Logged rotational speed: rpm 5000
